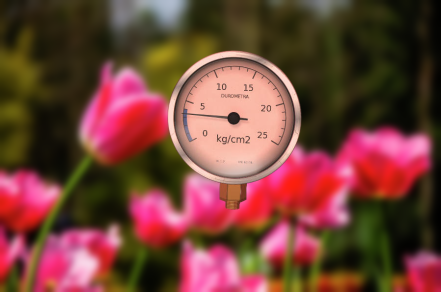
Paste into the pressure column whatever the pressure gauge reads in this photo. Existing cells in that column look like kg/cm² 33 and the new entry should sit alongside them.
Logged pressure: kg/cm² 3.5
